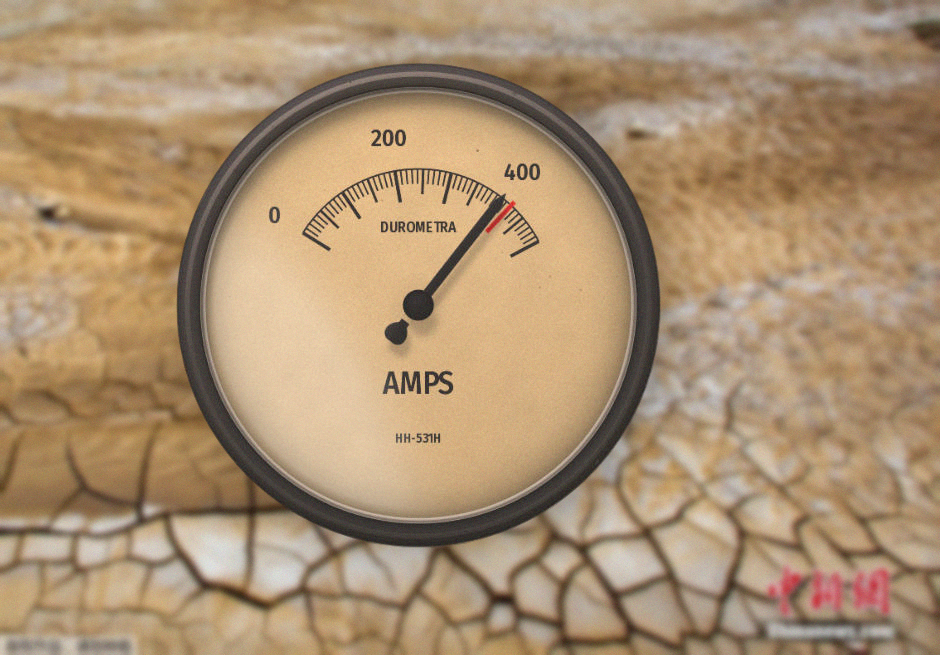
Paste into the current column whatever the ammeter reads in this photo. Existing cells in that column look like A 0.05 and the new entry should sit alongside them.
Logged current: A 400
